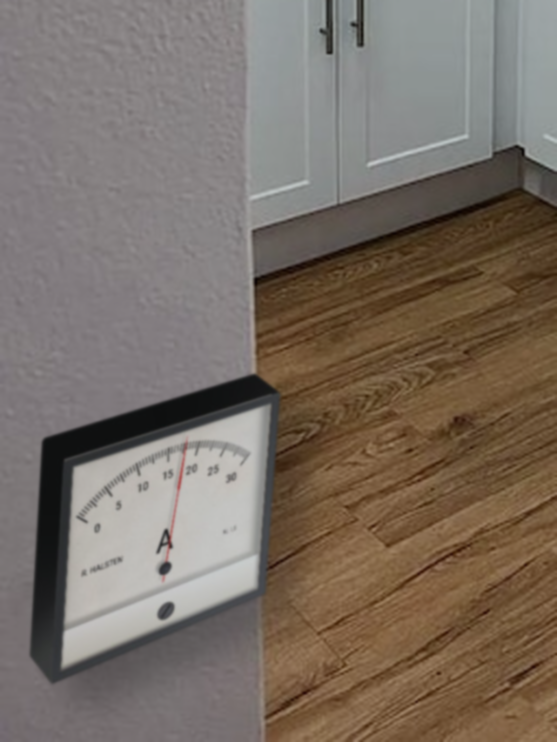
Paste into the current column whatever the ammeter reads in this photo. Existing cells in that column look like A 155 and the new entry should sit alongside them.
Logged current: A 17.5
